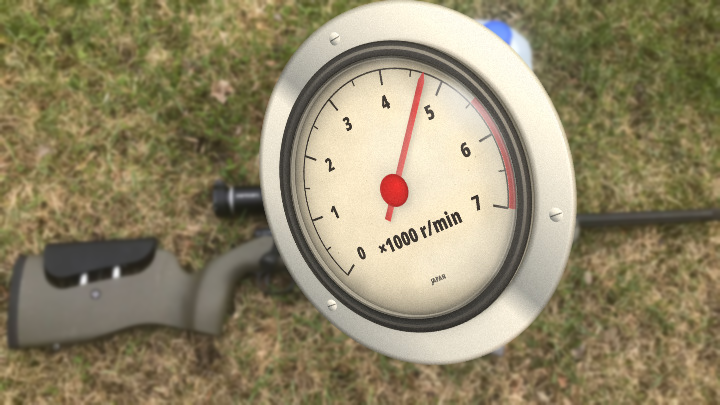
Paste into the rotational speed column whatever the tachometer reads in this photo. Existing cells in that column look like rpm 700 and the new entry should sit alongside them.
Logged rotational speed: rpm 4750
